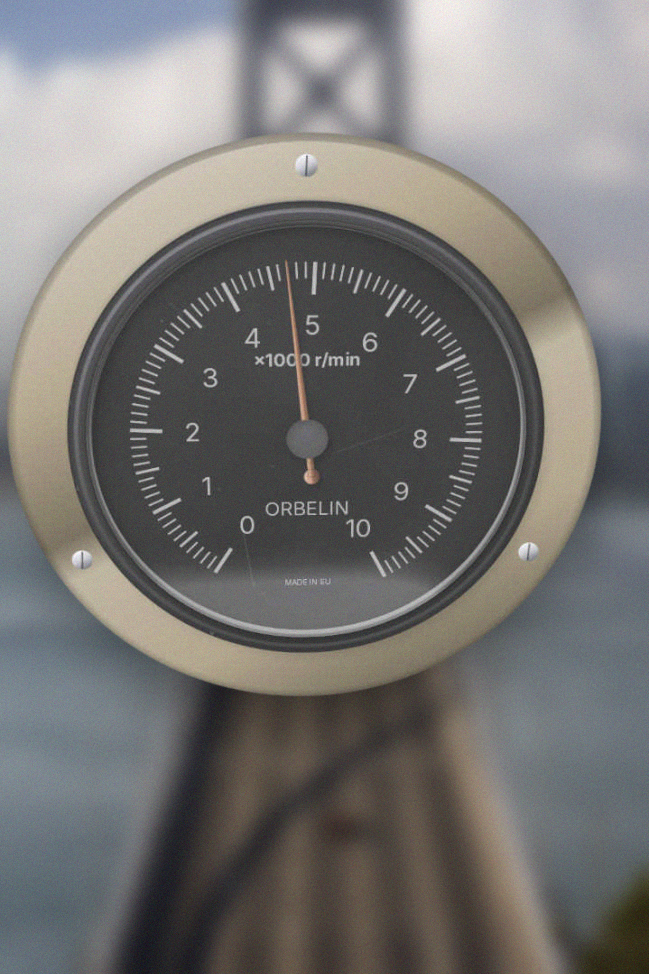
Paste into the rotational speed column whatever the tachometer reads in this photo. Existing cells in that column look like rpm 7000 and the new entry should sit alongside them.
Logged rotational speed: rpm 4700
